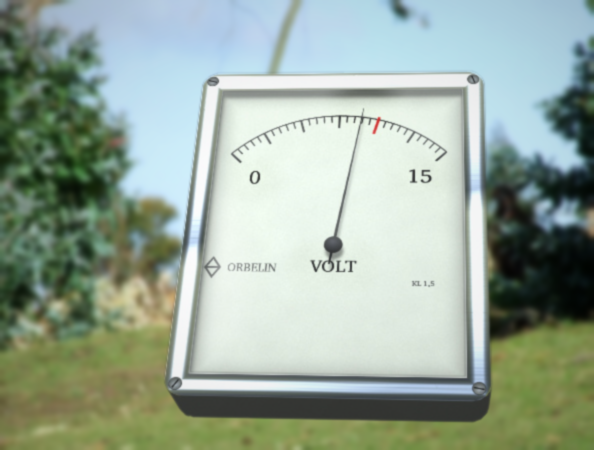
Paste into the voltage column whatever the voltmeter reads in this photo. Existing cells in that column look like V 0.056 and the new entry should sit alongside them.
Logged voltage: V 9
